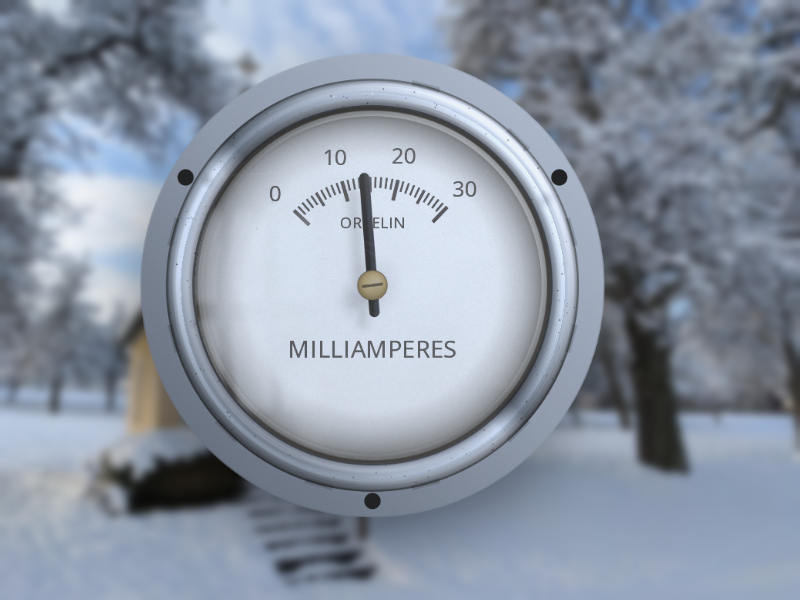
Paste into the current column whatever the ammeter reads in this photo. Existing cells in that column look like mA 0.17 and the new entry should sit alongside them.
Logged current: mA 14
